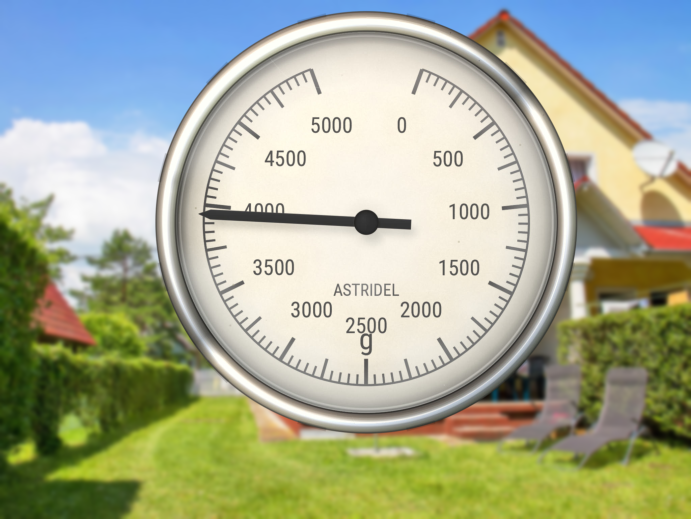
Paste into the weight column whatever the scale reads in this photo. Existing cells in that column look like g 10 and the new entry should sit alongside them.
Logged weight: g 3950
